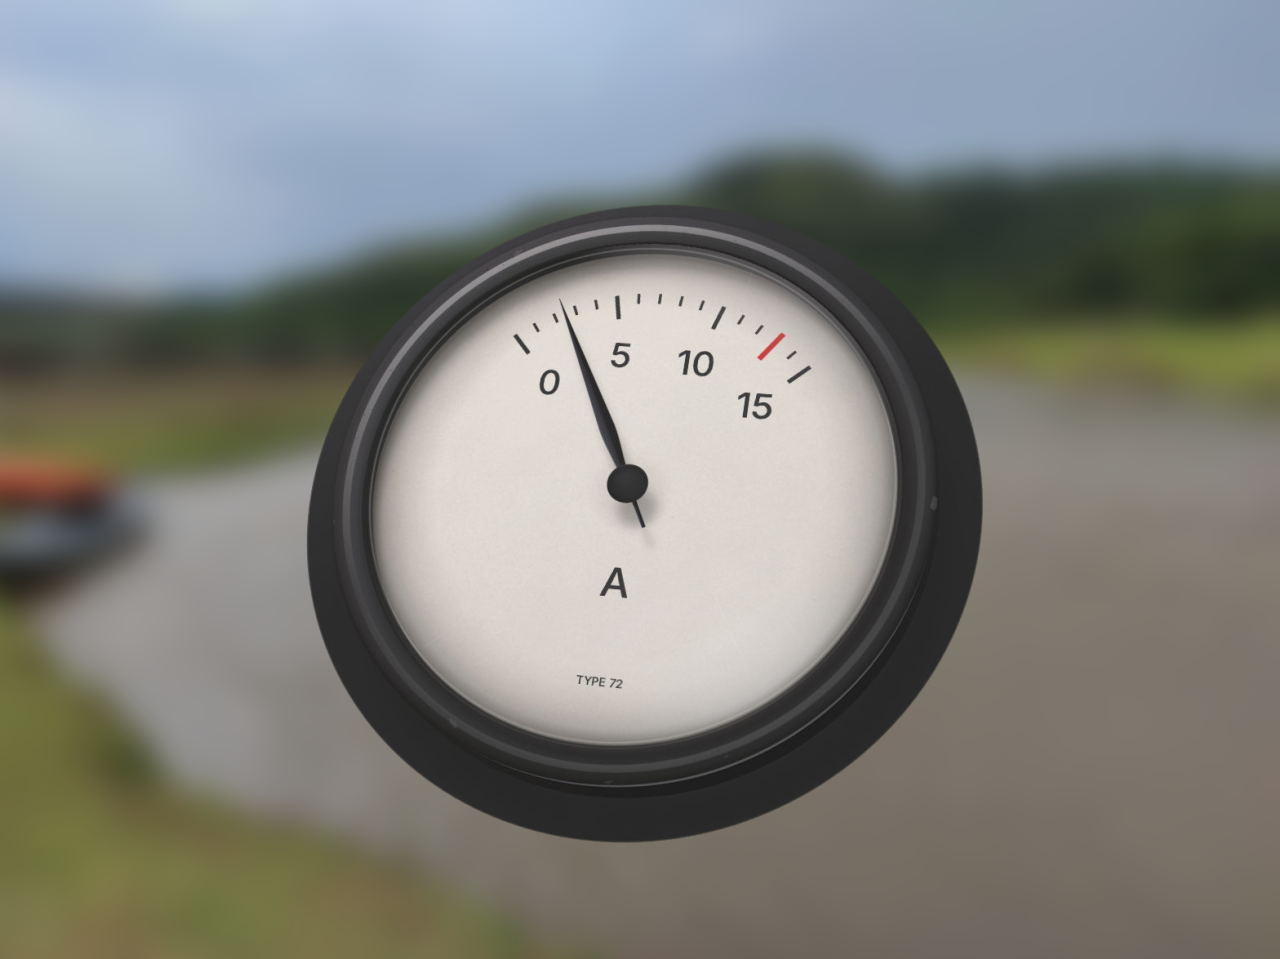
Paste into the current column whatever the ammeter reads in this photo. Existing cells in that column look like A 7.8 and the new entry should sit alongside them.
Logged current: A 2.5
